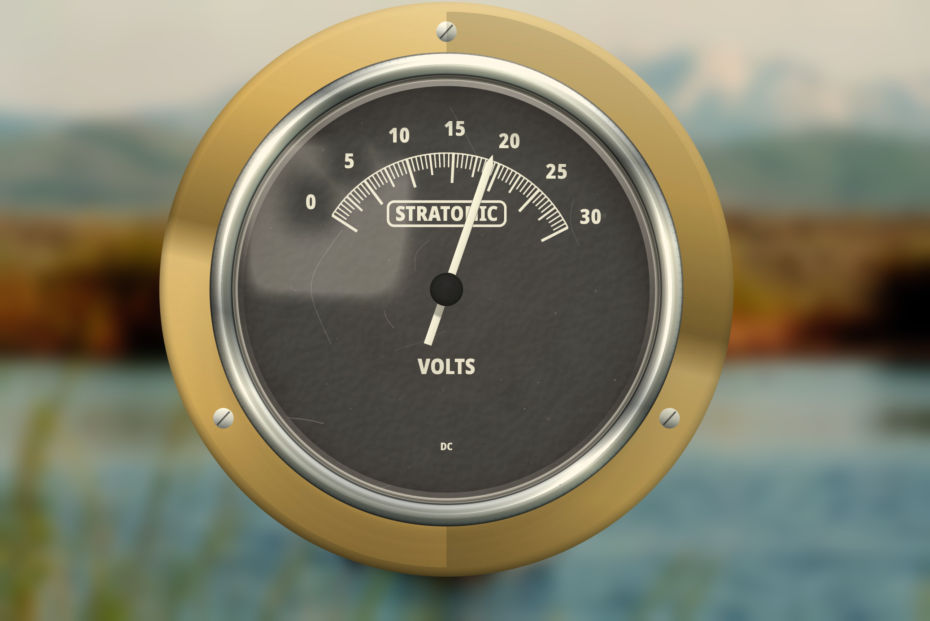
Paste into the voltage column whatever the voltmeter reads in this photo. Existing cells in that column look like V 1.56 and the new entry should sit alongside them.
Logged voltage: V 19
